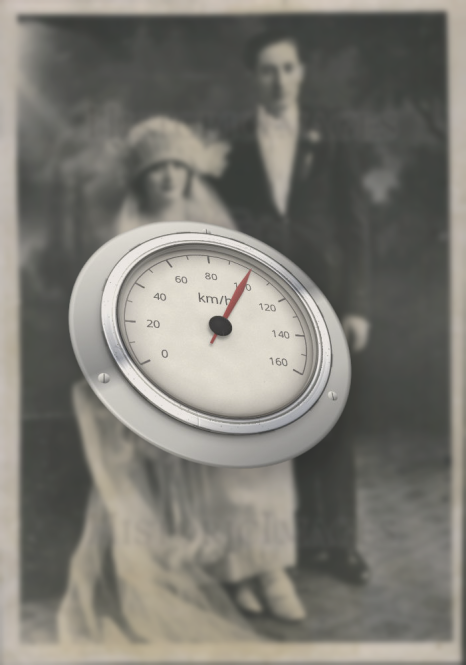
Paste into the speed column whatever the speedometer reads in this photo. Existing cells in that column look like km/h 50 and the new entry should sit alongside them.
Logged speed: km/h 100
